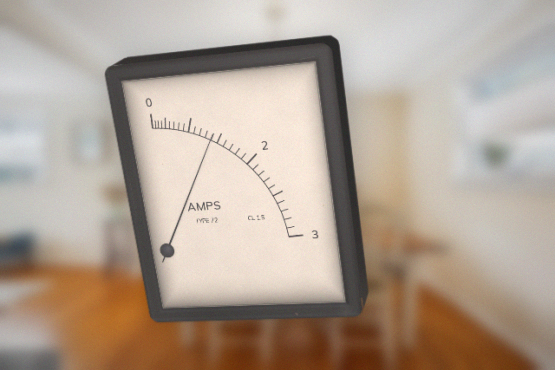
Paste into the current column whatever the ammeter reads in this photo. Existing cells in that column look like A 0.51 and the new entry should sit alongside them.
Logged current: A 1.4
